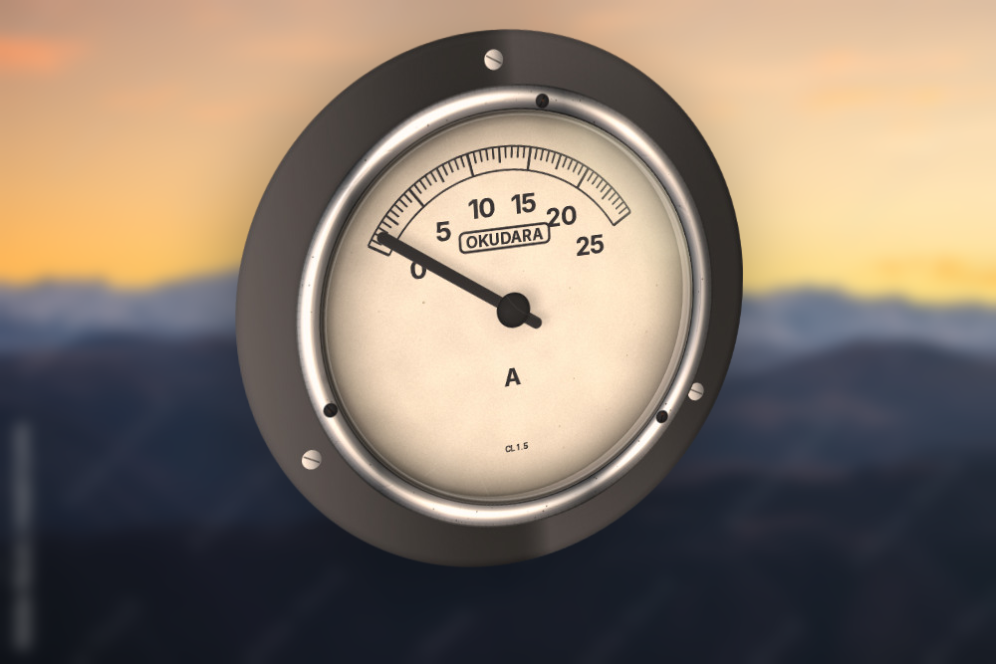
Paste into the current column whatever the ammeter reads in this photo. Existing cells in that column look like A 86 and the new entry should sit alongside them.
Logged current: A 1
